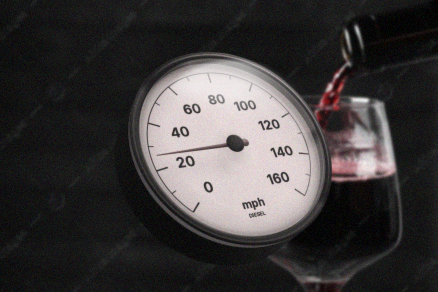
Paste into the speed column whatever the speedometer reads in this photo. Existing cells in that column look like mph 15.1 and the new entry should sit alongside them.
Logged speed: mph 25
